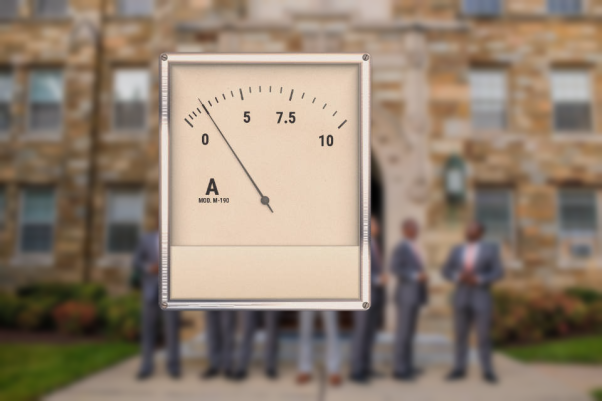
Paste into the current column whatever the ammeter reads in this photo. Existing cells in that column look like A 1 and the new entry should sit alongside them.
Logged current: A 2.5
